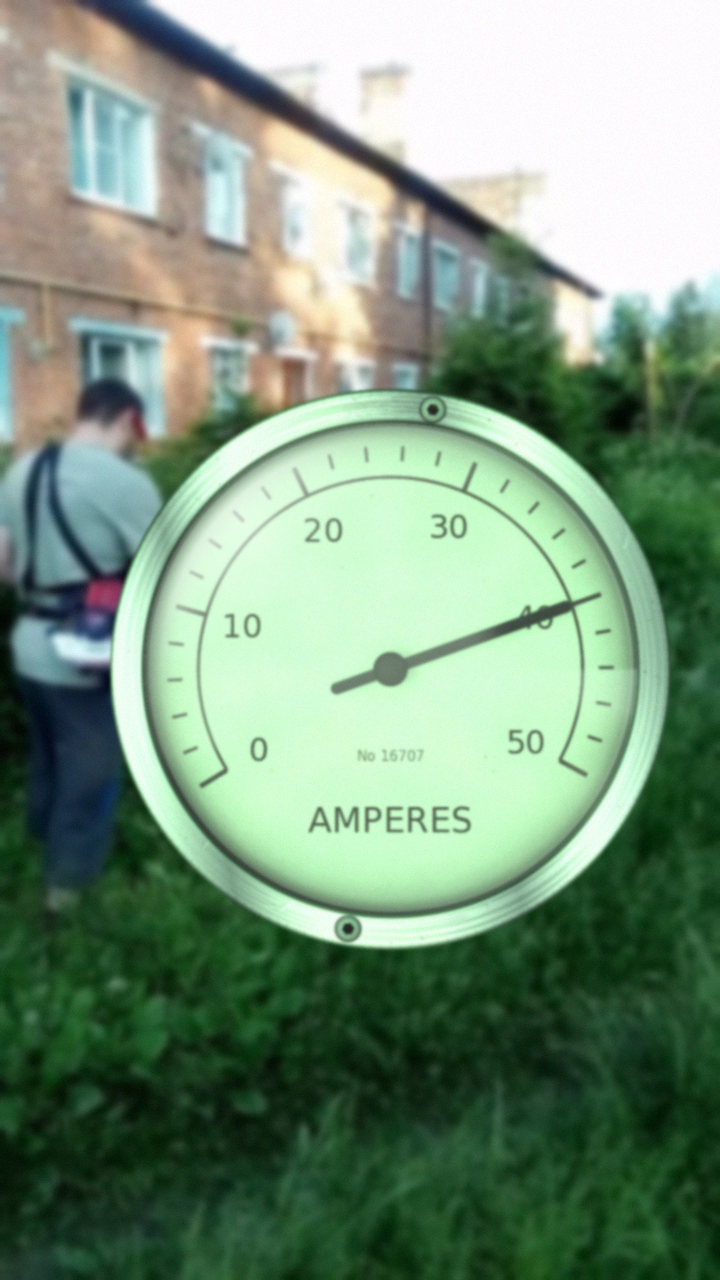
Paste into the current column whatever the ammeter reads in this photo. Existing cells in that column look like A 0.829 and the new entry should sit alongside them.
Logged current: A 40
